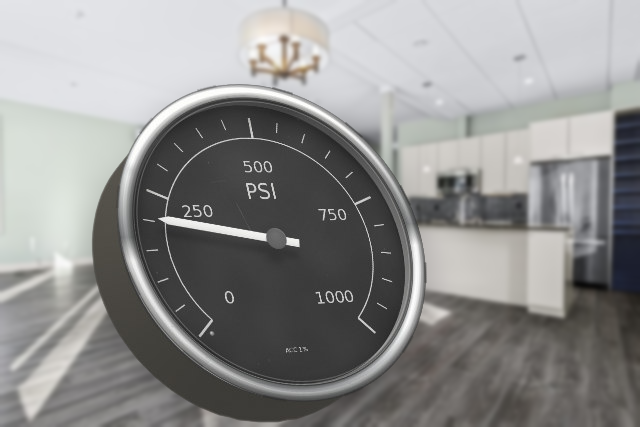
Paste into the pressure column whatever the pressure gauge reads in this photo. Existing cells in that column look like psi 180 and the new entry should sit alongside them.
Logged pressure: psi 200
